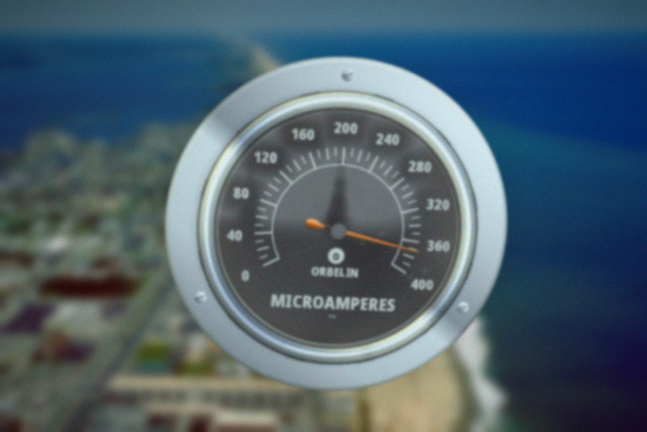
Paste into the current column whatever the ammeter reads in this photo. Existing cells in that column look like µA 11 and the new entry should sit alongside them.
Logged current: µA 370
